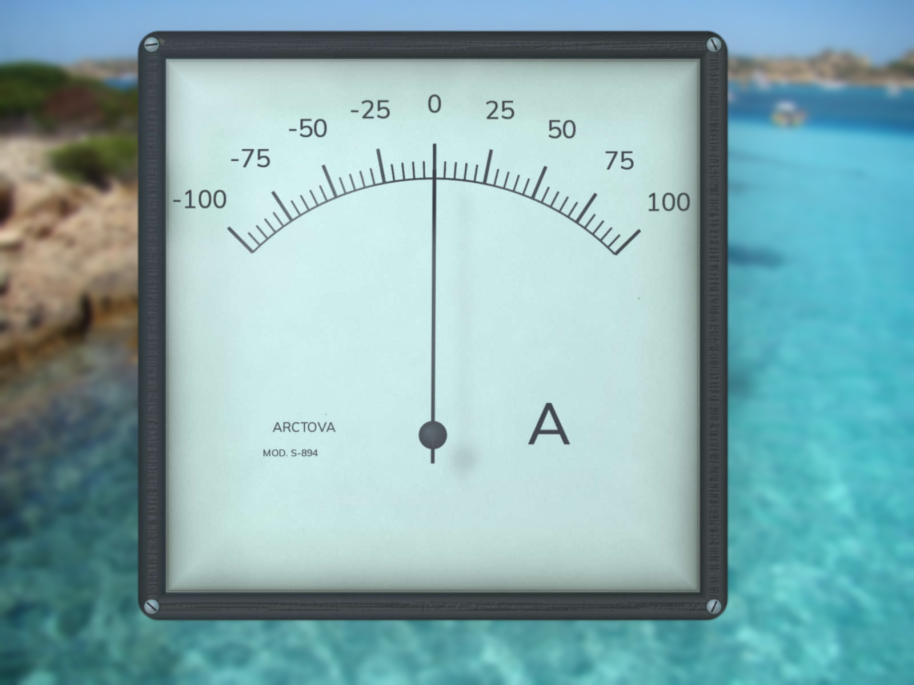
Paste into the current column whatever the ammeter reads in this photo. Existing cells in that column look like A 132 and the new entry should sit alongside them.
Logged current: A 0
